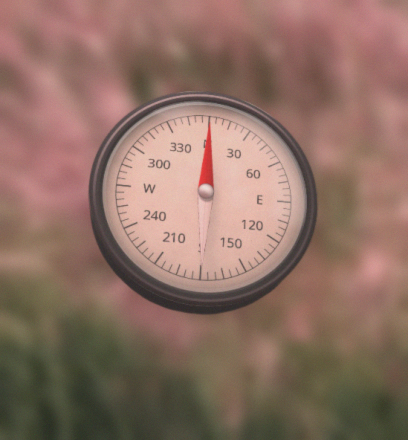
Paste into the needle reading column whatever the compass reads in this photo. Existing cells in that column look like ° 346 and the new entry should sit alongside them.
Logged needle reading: ° 0
